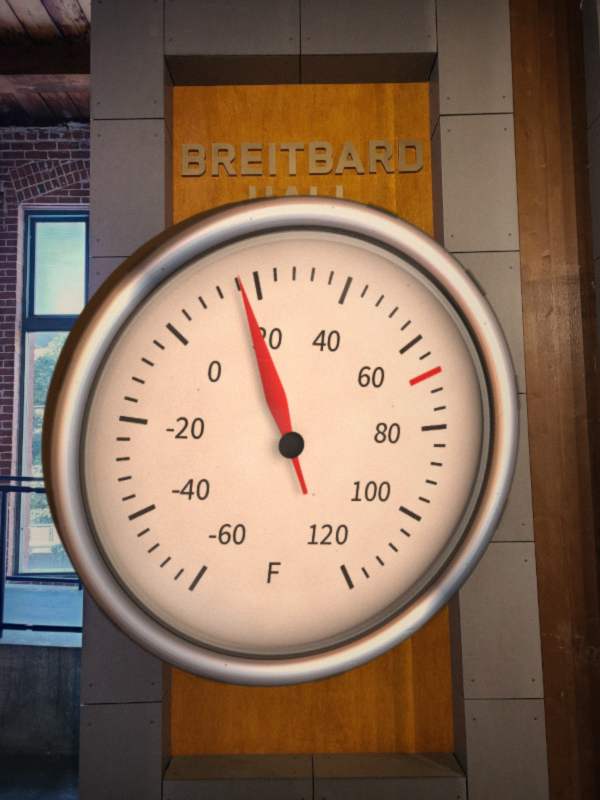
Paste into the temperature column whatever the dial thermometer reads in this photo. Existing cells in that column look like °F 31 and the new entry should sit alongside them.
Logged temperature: °F 16
